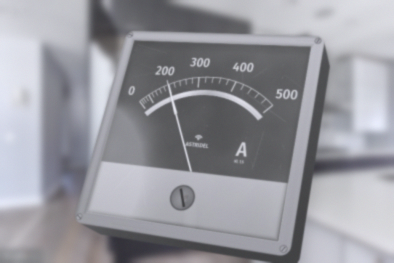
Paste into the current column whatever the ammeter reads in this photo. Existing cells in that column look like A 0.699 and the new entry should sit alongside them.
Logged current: A 200
